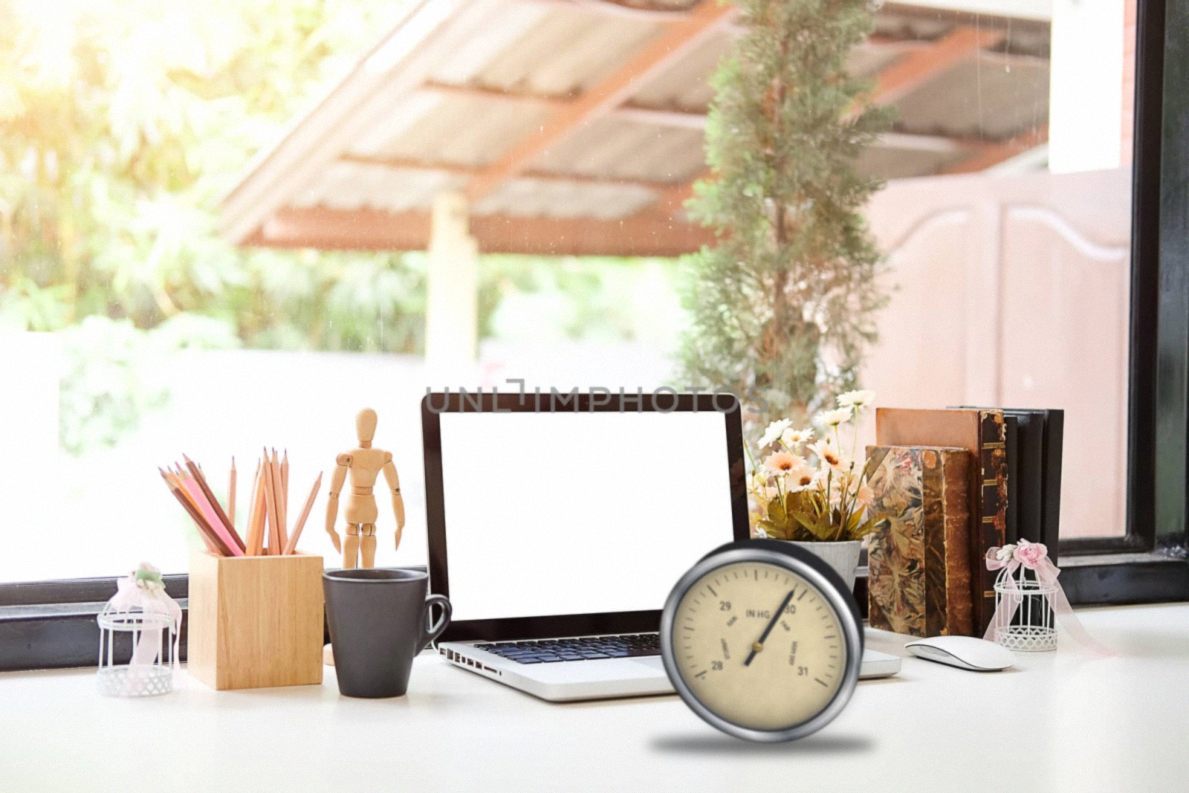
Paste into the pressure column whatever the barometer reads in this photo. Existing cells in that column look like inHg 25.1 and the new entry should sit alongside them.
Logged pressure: inHg 29.9
